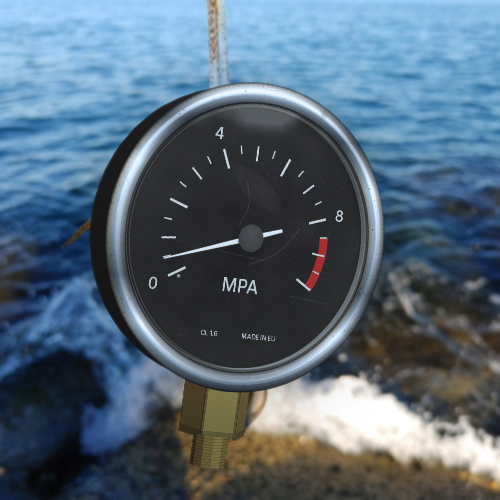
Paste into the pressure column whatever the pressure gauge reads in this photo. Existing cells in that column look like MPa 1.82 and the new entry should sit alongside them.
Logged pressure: MPa 0.5
